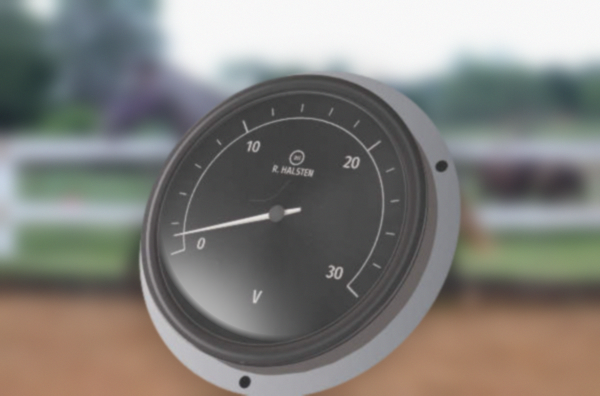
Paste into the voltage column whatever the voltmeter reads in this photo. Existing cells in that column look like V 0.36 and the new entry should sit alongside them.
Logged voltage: V 1
